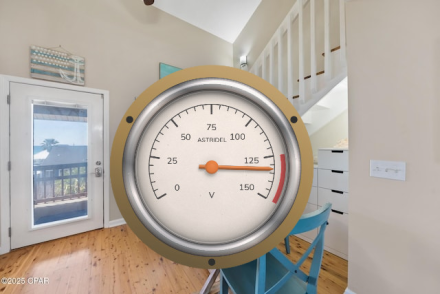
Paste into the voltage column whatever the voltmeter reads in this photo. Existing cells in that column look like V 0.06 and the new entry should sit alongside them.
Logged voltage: V 132.5
